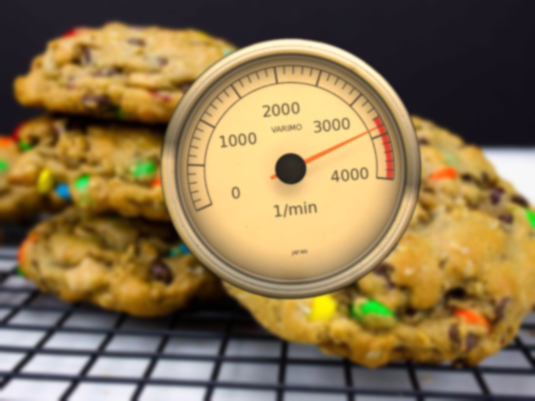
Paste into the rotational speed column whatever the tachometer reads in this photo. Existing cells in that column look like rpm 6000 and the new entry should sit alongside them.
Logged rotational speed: rpm 3400
